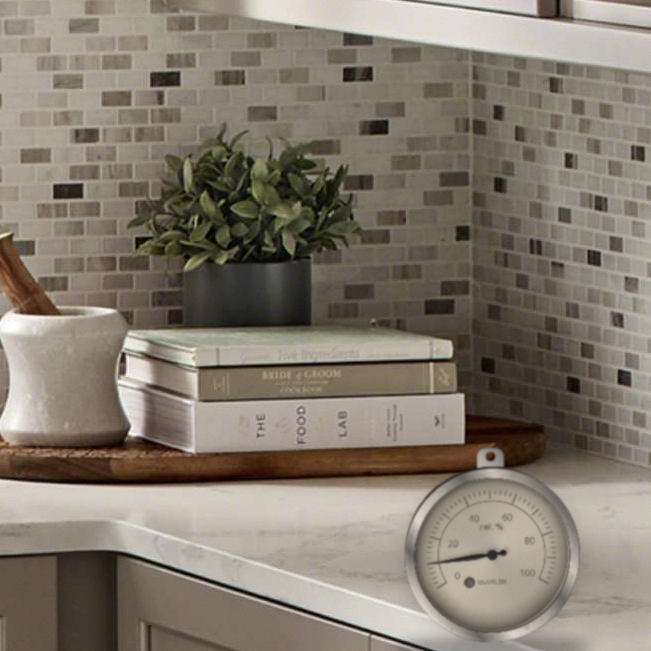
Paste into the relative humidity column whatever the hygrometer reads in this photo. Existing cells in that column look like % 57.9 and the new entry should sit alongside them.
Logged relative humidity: % 10
